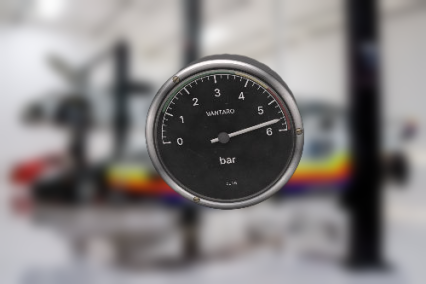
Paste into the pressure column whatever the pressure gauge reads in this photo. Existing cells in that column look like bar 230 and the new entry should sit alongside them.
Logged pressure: bar 5.6
